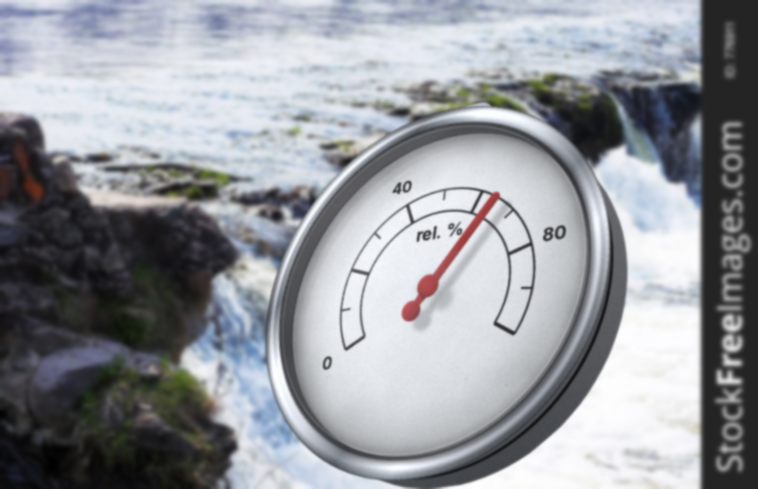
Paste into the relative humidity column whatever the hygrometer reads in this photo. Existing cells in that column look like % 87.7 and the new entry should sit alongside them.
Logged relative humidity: % 65
